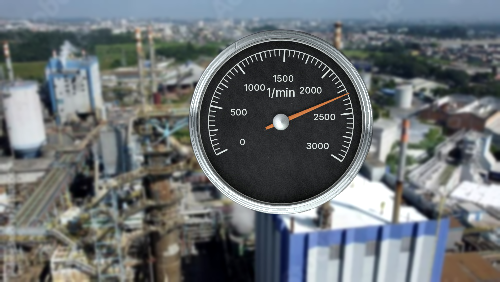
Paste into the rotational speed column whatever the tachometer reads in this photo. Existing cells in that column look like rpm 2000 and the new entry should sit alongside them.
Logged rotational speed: rpm 2300
